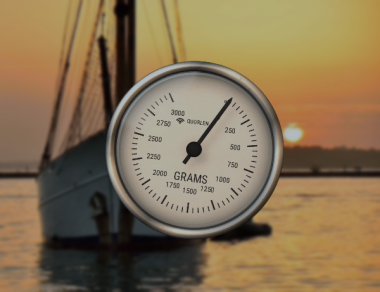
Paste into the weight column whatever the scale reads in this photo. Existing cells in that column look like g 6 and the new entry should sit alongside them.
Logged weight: g 0
